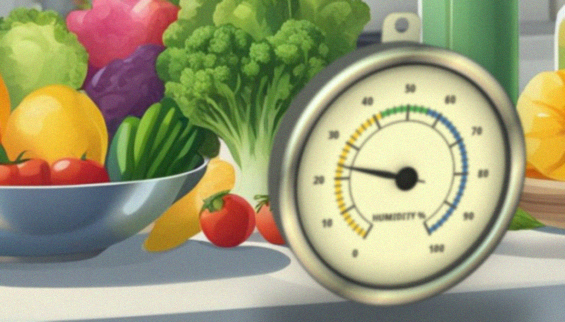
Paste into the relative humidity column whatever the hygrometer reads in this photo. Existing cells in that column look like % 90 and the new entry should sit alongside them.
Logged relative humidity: % 24
